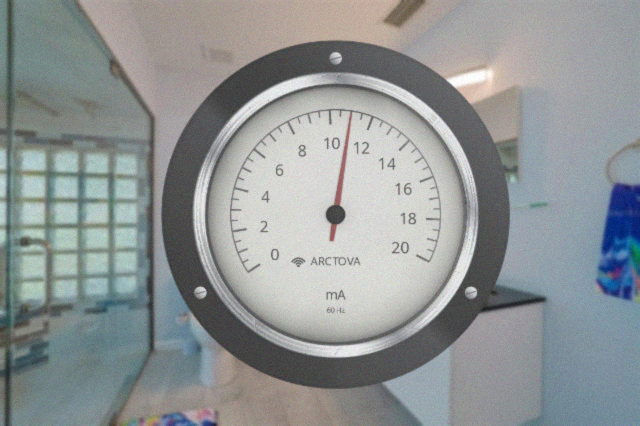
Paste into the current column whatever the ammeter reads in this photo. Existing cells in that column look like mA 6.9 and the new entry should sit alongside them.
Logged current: mA 11
